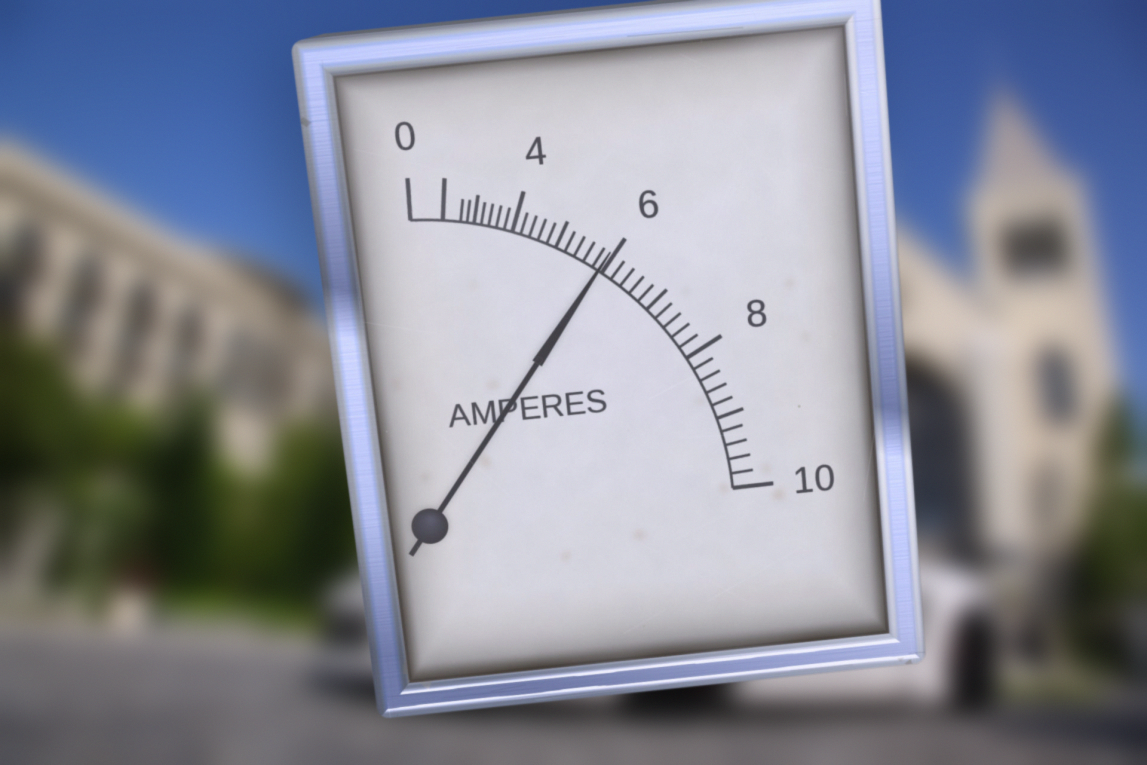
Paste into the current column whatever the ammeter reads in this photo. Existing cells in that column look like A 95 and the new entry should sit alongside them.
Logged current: A 5.9
